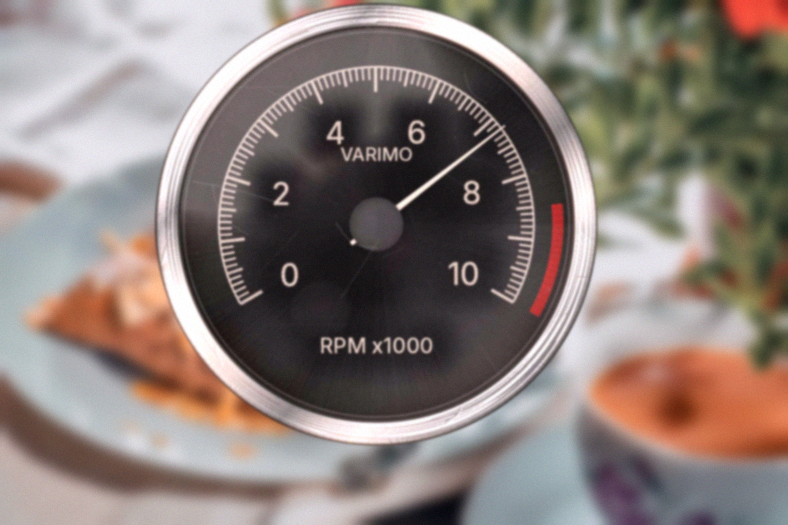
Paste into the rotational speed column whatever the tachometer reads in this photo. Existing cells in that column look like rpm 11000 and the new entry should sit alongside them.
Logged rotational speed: rpm 7200
